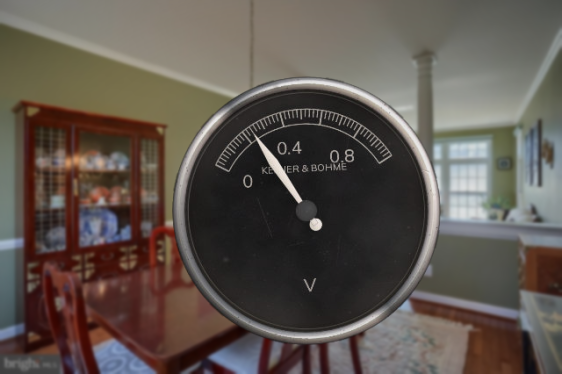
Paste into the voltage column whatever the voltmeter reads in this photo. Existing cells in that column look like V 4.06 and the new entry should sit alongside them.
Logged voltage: V 0.24
